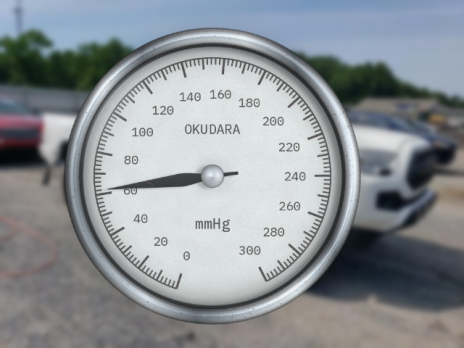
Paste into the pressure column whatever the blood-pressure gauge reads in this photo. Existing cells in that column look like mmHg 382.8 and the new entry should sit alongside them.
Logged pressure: mmHg 62
